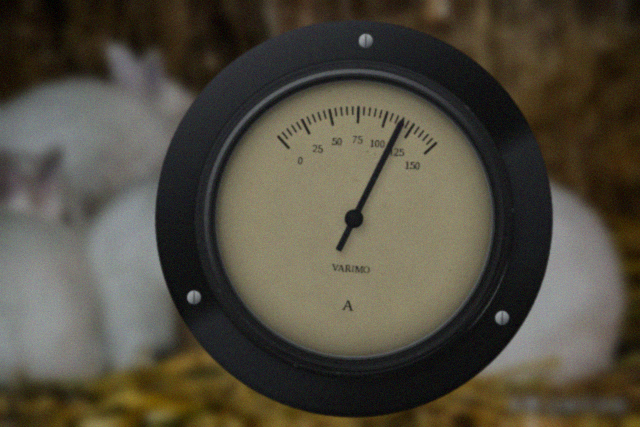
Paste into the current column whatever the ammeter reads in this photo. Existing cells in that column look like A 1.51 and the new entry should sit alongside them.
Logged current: A 115
